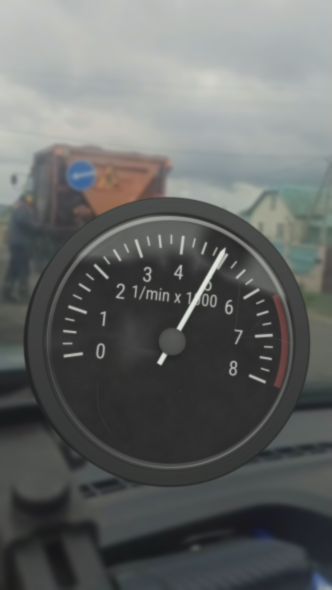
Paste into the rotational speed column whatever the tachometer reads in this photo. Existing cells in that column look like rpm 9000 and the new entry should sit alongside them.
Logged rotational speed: rpm 4875
